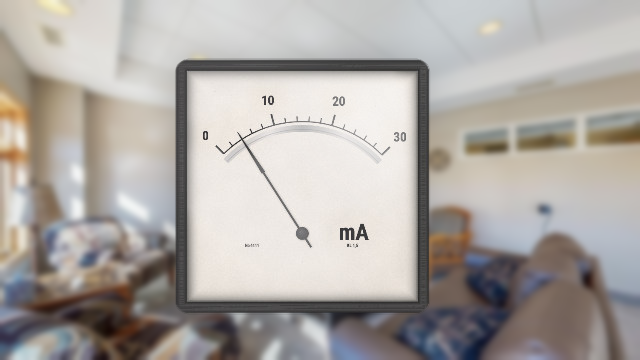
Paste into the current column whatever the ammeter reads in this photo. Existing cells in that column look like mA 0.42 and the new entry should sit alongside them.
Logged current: mA 4
